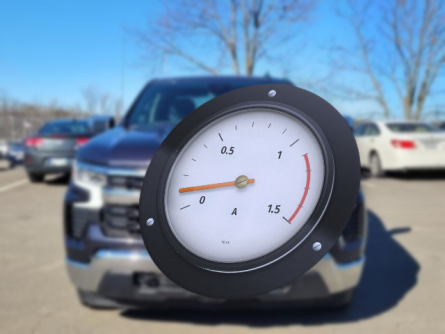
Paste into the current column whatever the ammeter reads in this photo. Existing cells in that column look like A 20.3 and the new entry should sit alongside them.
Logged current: A 0.1
